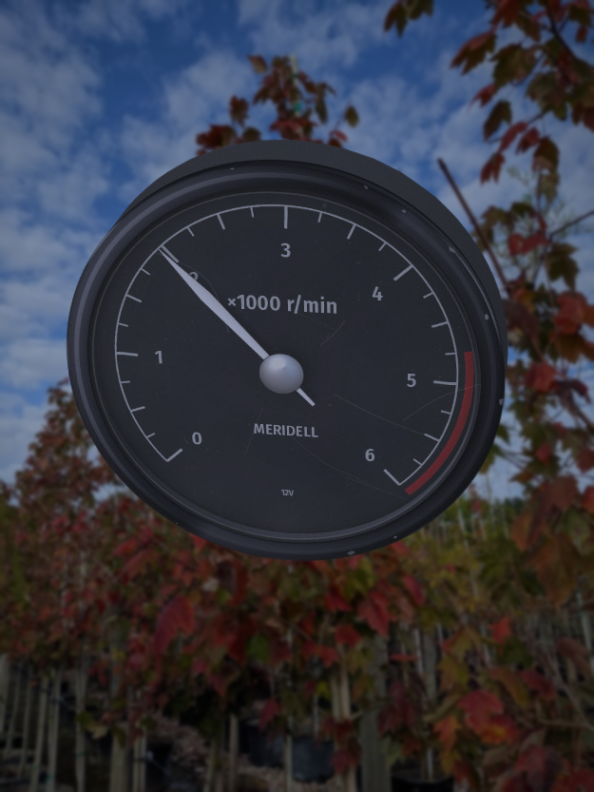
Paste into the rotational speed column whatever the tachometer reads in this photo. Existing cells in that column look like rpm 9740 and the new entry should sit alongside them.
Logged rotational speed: rpm 2000
